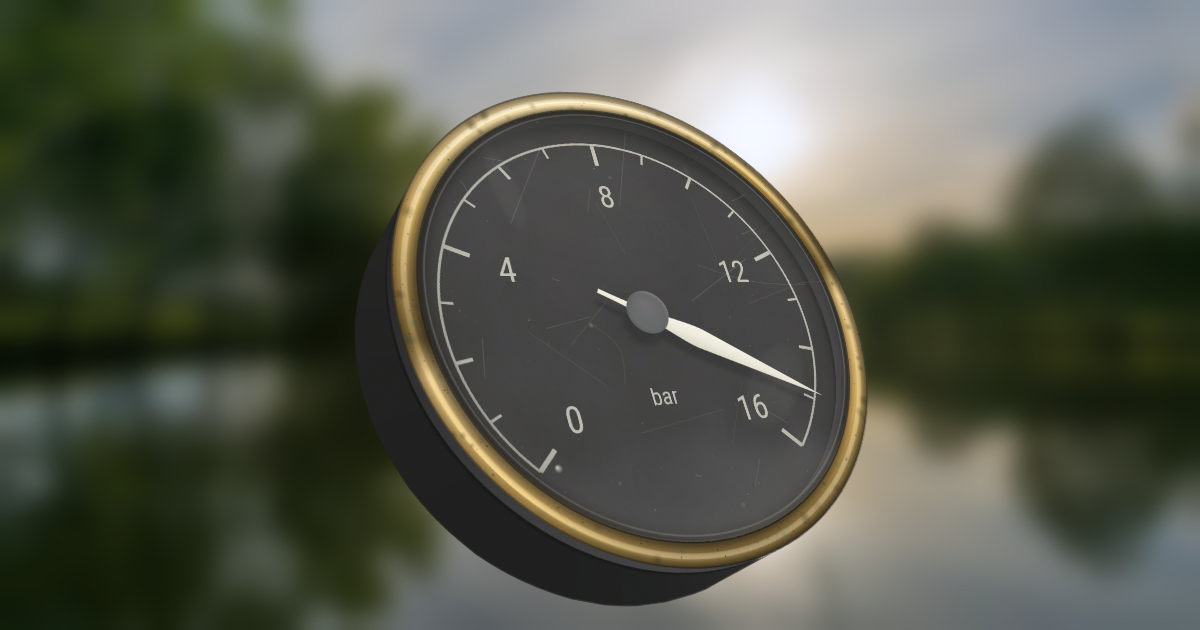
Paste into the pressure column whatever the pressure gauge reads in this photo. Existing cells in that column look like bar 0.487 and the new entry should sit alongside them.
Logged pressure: bar 15
